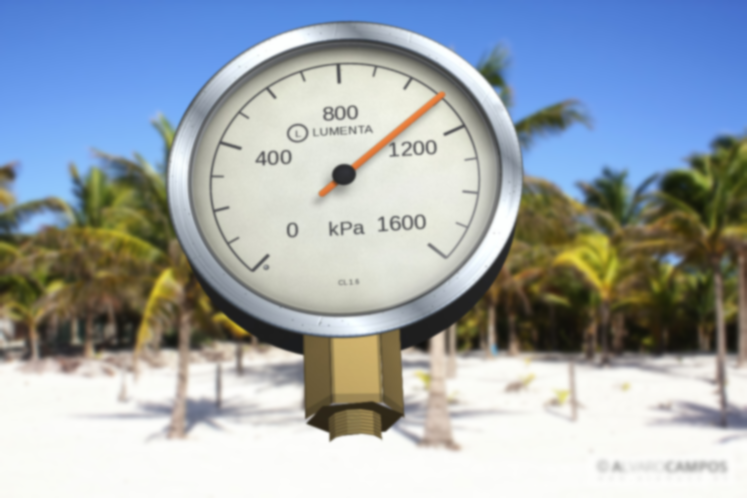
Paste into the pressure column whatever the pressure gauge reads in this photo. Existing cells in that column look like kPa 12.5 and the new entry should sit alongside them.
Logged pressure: kPa 1100
